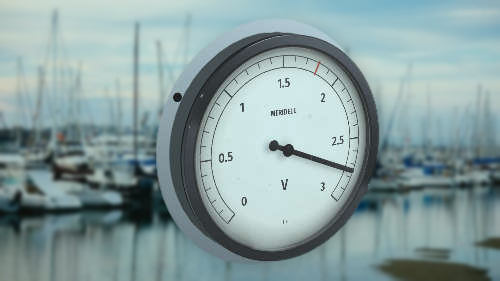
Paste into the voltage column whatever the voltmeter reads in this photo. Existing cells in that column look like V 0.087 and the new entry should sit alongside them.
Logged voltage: V 2.75
